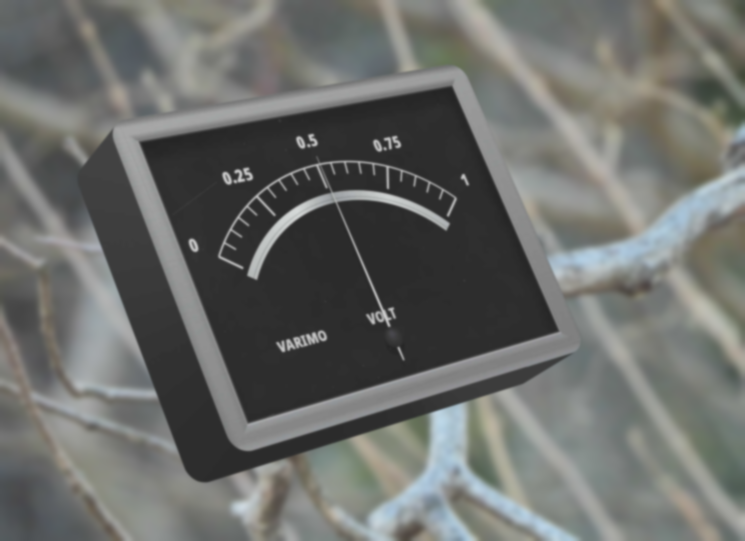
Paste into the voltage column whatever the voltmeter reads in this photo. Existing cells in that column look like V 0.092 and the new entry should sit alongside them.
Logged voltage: V 0.5
